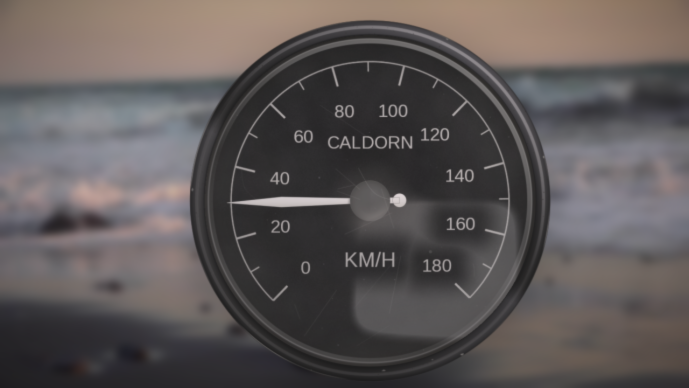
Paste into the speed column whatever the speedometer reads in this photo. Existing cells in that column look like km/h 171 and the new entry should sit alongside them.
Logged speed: km/h 30
